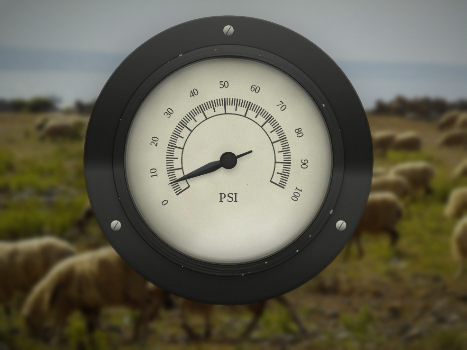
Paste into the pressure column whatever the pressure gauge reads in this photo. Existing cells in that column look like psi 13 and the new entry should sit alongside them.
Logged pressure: psi 5
